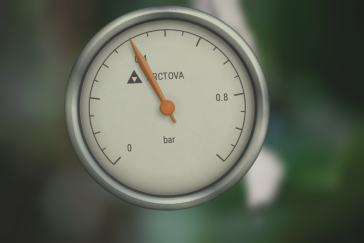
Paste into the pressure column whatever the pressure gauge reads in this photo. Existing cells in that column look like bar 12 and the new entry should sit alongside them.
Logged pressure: bar 0.4
